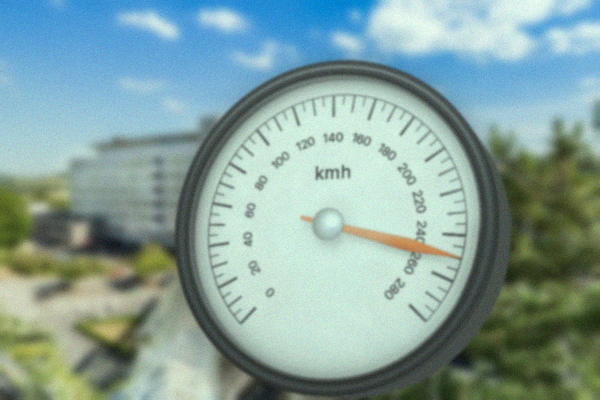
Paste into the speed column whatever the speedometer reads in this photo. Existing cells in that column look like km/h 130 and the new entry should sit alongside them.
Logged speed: km/h 250
